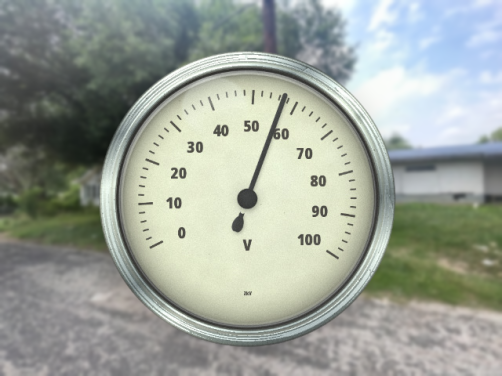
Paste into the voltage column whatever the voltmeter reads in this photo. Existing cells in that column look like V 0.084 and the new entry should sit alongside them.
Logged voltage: V 57
